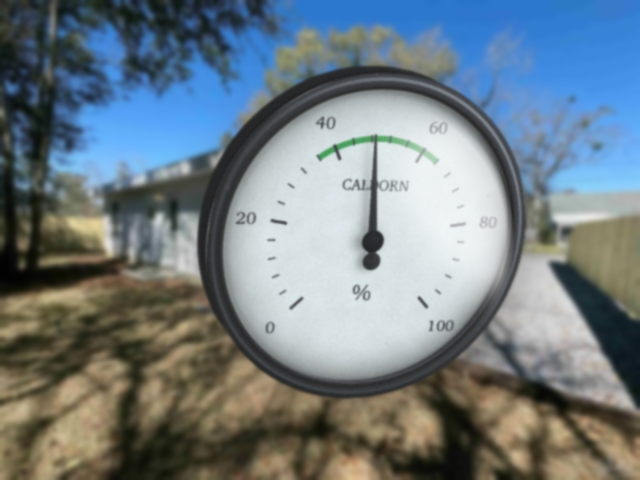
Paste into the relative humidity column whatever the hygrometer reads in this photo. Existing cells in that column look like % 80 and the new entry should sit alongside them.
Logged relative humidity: % 48
